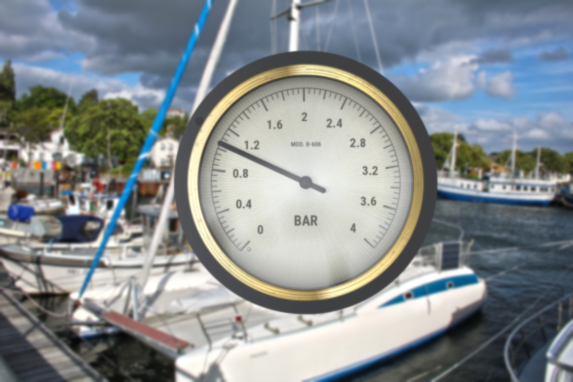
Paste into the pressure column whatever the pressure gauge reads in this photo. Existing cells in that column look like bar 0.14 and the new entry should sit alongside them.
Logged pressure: bar 1.05
